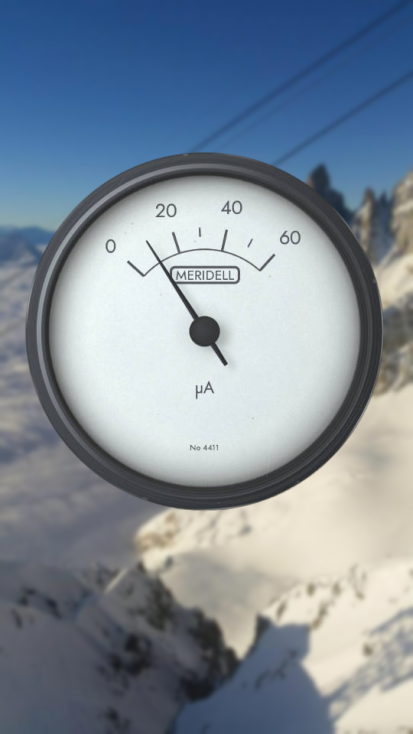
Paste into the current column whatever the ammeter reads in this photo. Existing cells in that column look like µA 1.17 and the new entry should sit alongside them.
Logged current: µA 10
